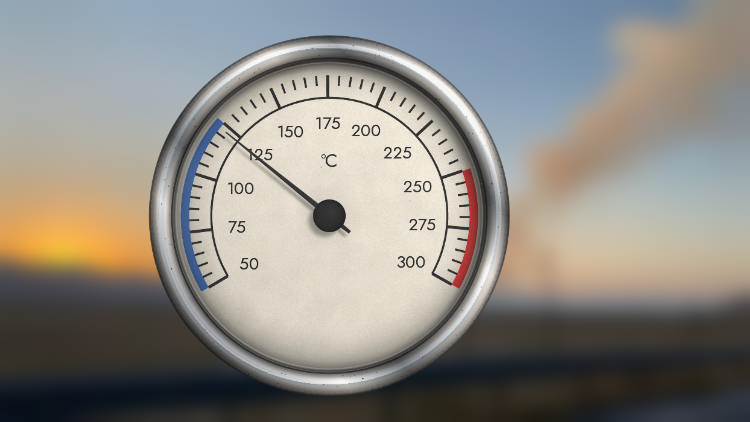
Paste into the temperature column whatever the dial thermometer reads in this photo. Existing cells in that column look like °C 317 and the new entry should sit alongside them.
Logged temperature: °C 122.5
